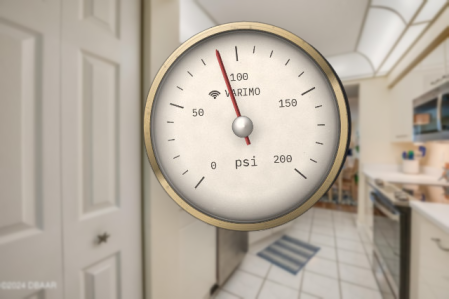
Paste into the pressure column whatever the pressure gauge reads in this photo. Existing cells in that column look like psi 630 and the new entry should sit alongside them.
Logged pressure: psi 90
